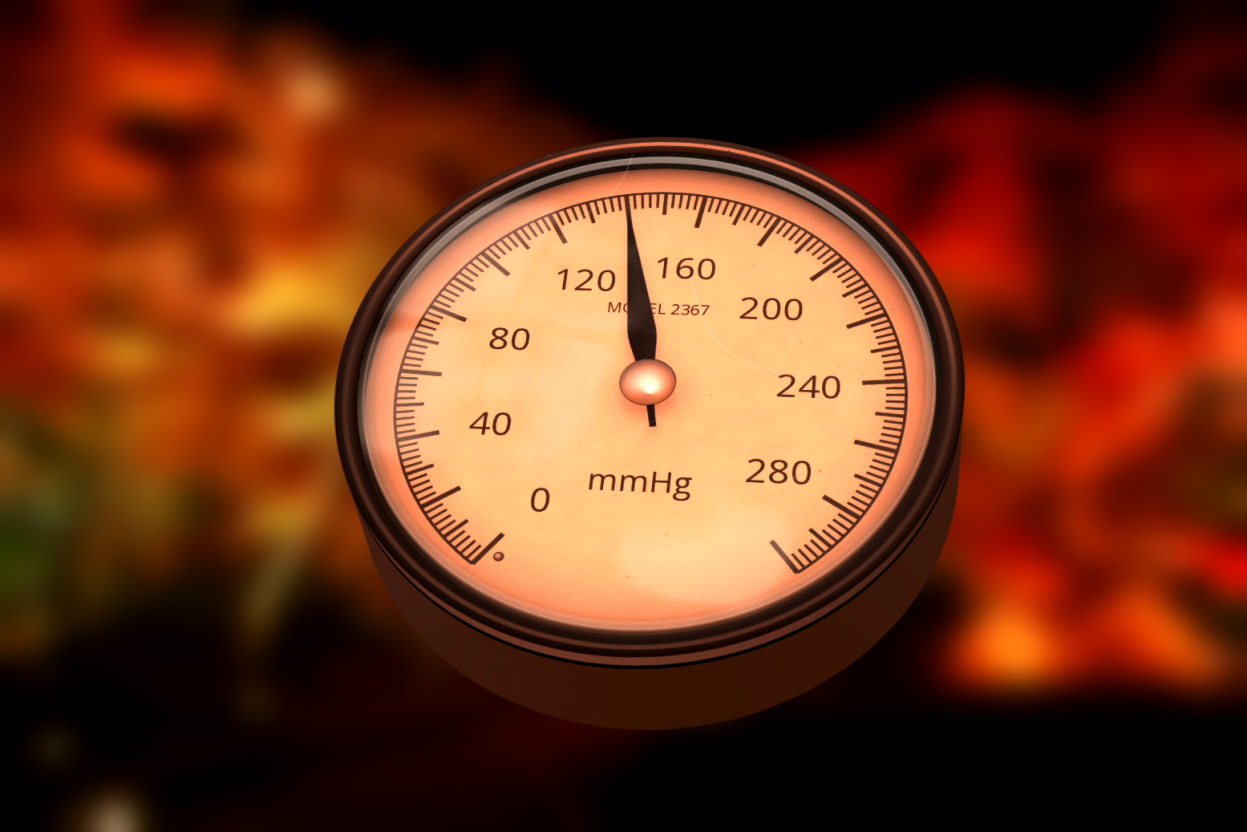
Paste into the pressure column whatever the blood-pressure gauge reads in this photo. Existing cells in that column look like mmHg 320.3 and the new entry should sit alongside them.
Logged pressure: mmHg 140
